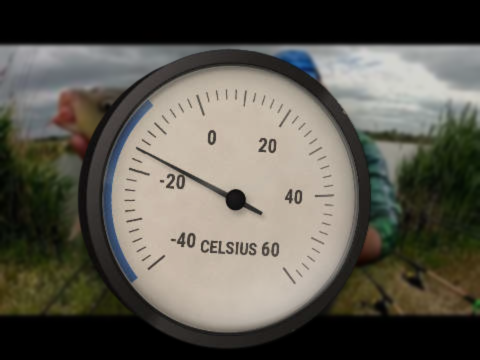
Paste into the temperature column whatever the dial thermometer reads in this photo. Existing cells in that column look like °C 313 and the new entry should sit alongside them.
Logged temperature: °C -16
